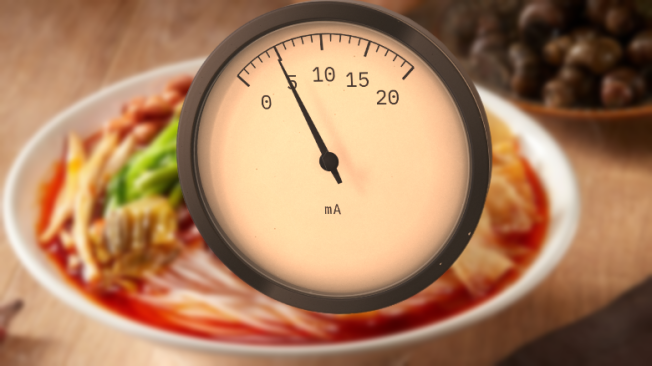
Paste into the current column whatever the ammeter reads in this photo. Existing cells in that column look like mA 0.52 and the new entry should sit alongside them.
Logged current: mA 5
